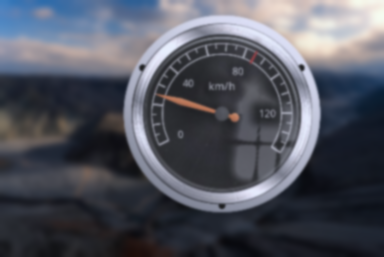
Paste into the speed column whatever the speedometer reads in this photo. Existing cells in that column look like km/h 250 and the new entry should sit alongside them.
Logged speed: km/h 25
